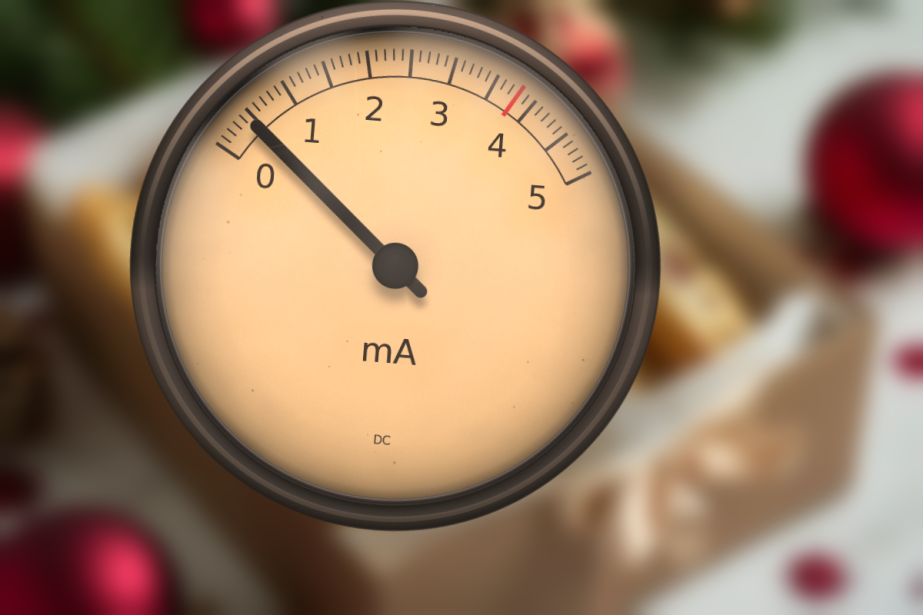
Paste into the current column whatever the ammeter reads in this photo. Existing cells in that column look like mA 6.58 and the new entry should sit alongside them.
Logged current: mA 0.45
